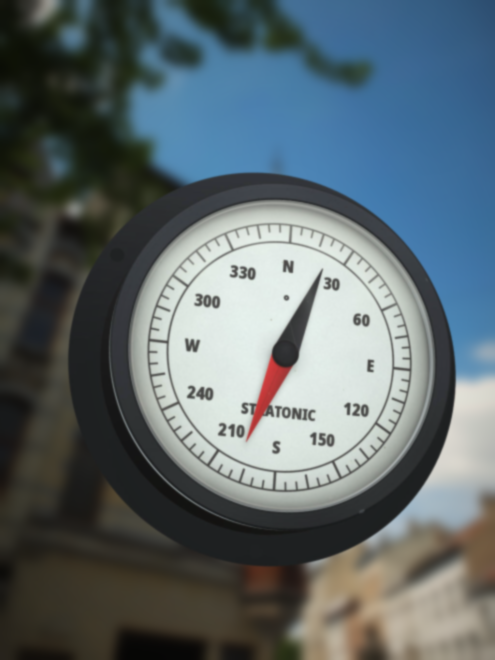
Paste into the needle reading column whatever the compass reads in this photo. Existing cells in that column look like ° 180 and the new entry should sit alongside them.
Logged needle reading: ° 200
